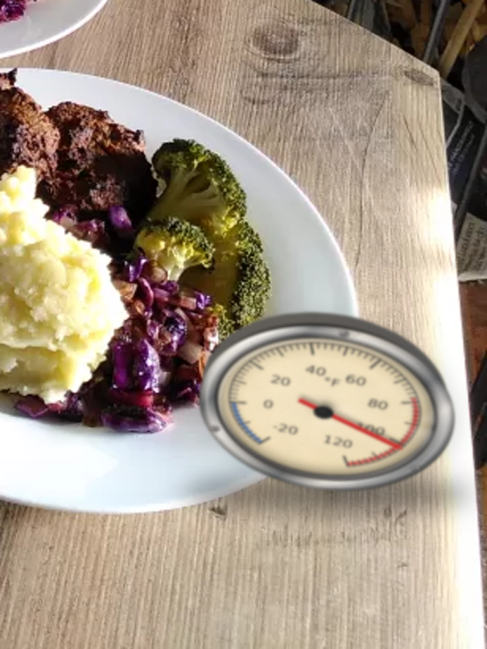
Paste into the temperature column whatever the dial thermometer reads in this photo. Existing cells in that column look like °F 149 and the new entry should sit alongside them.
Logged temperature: °F 100
